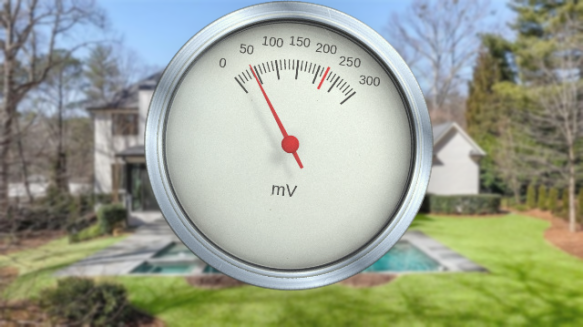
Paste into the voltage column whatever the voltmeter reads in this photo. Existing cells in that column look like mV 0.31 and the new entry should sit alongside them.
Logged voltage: mV 40
